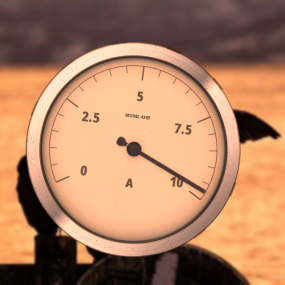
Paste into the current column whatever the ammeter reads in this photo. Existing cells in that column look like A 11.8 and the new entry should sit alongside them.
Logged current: A 9.75
